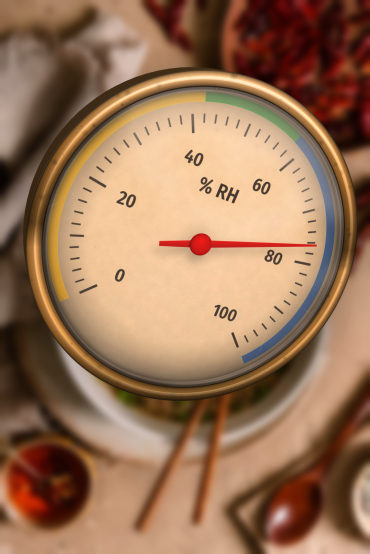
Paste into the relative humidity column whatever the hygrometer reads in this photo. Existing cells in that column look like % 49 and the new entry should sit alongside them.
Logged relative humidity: % 76
